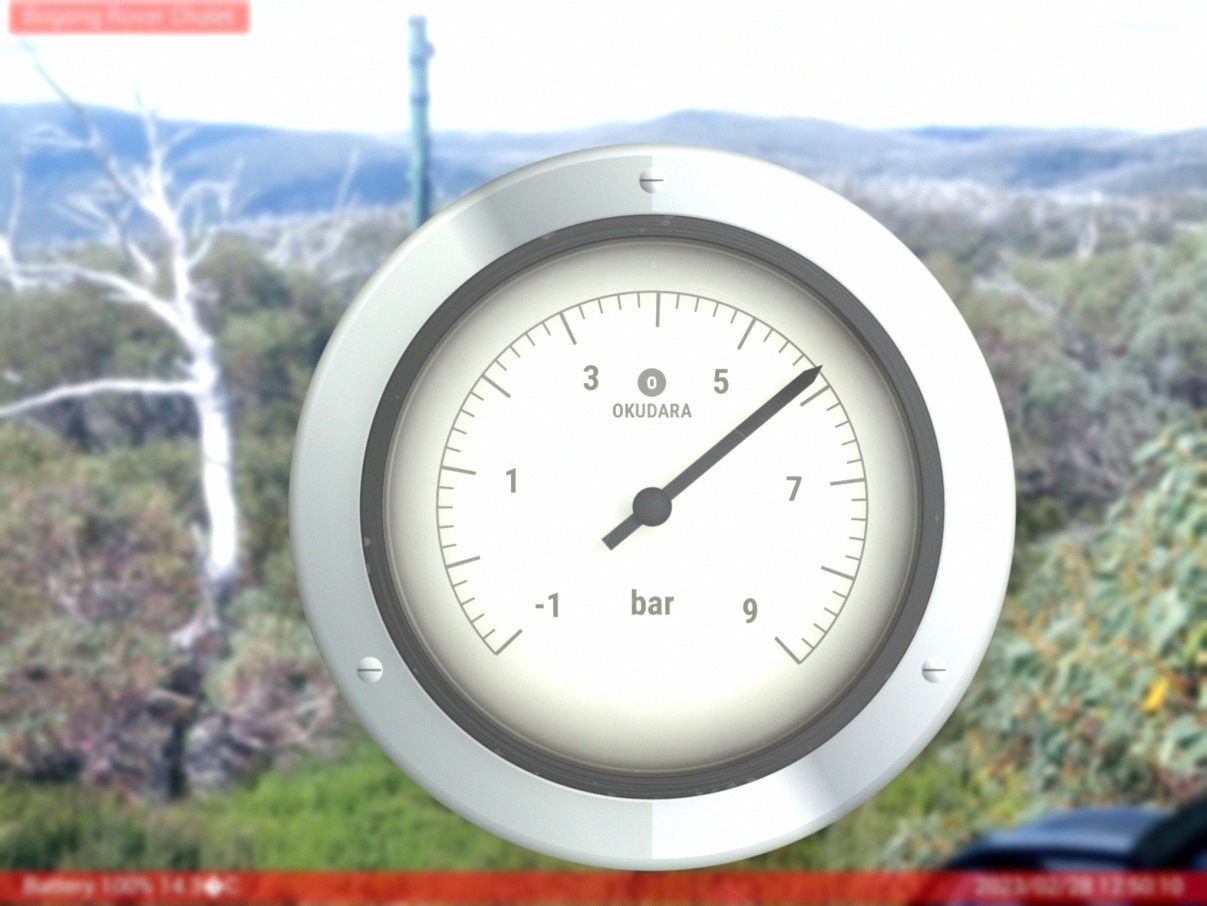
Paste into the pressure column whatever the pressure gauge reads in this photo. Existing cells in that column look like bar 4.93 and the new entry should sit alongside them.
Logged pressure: bar 5.8
